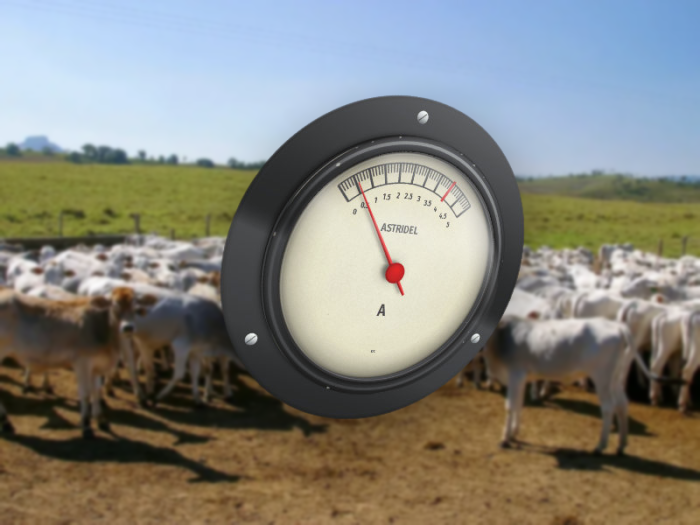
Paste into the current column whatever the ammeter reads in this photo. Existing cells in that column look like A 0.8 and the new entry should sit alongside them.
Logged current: A 0.5
